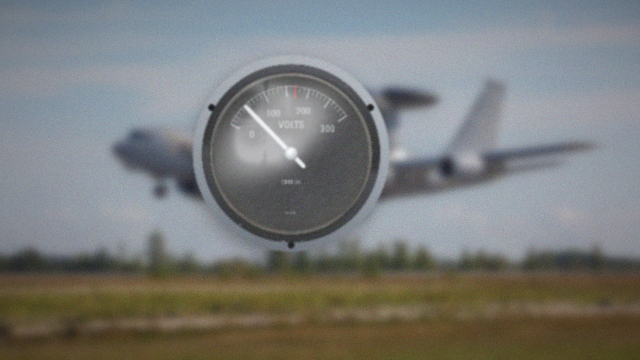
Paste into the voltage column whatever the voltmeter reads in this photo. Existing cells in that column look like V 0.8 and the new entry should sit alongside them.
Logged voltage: V 50
